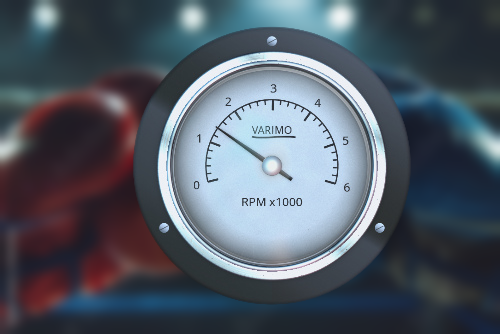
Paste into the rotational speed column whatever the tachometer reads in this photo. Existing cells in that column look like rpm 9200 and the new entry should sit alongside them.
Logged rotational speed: rpm 1400
